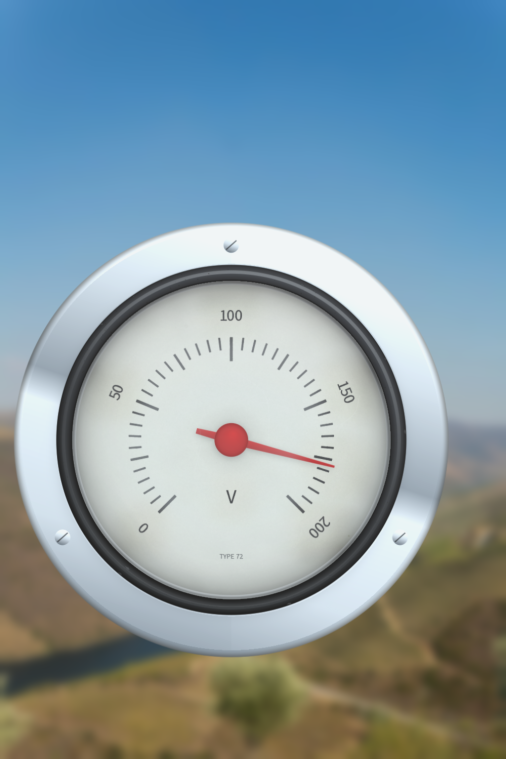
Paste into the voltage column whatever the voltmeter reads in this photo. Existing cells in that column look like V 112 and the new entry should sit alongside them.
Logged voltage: V 177.5
